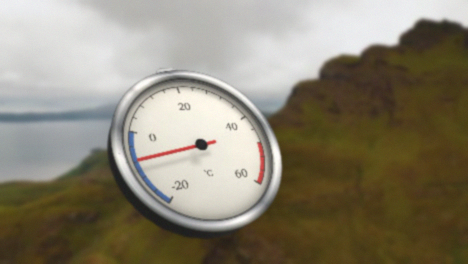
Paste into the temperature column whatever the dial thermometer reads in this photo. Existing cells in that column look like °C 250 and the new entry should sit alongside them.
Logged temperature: °C -8
